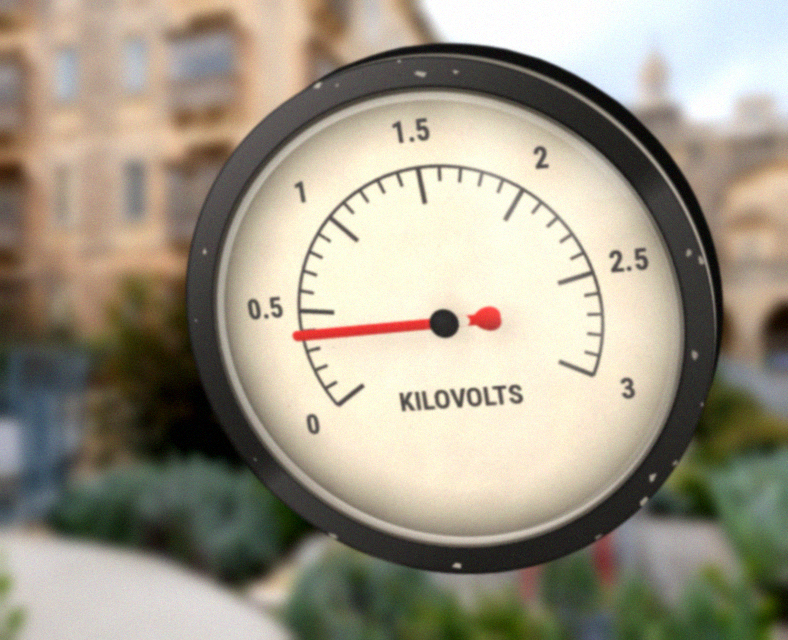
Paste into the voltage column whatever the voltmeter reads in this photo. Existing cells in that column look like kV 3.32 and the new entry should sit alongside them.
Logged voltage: kV 0.4
